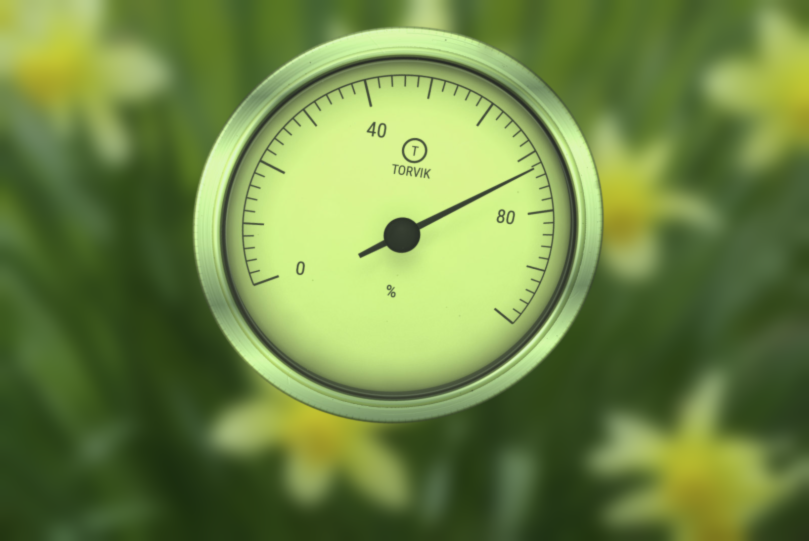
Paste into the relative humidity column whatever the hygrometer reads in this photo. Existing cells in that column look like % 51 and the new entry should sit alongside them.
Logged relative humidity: % 72
